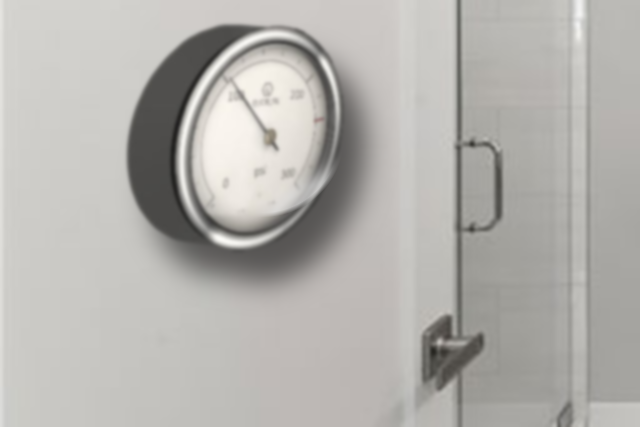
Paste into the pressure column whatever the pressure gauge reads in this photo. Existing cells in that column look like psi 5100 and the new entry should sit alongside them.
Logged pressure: psi 100
